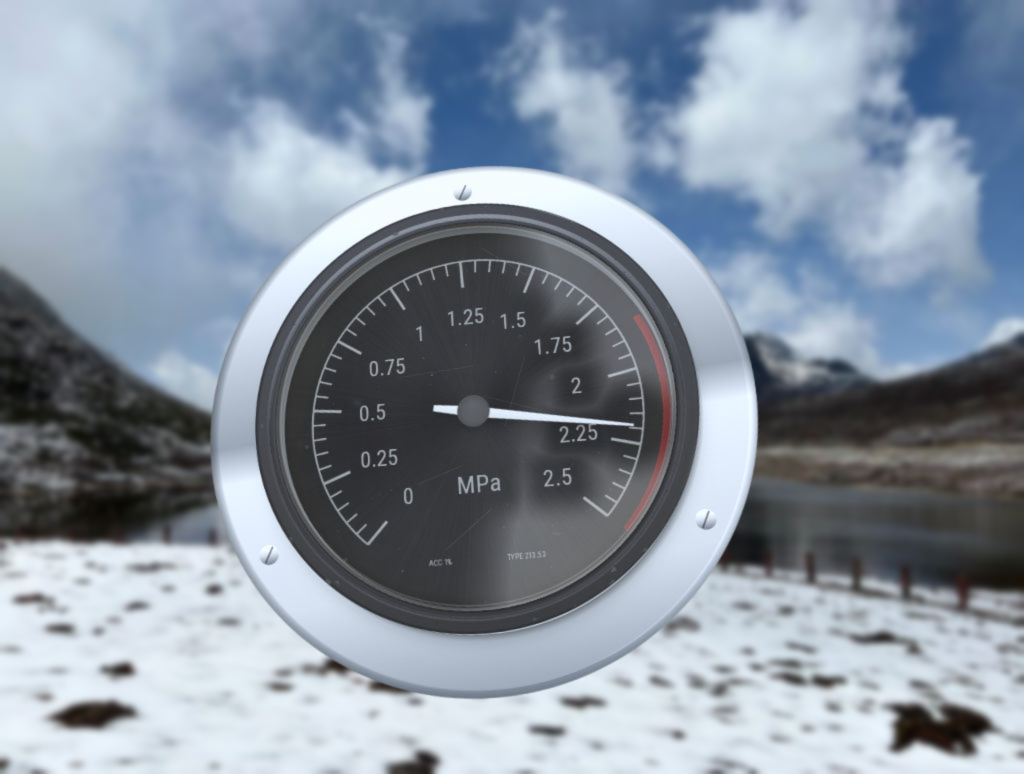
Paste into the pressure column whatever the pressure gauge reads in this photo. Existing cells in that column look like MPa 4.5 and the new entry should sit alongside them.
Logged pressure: MPa 2.2
